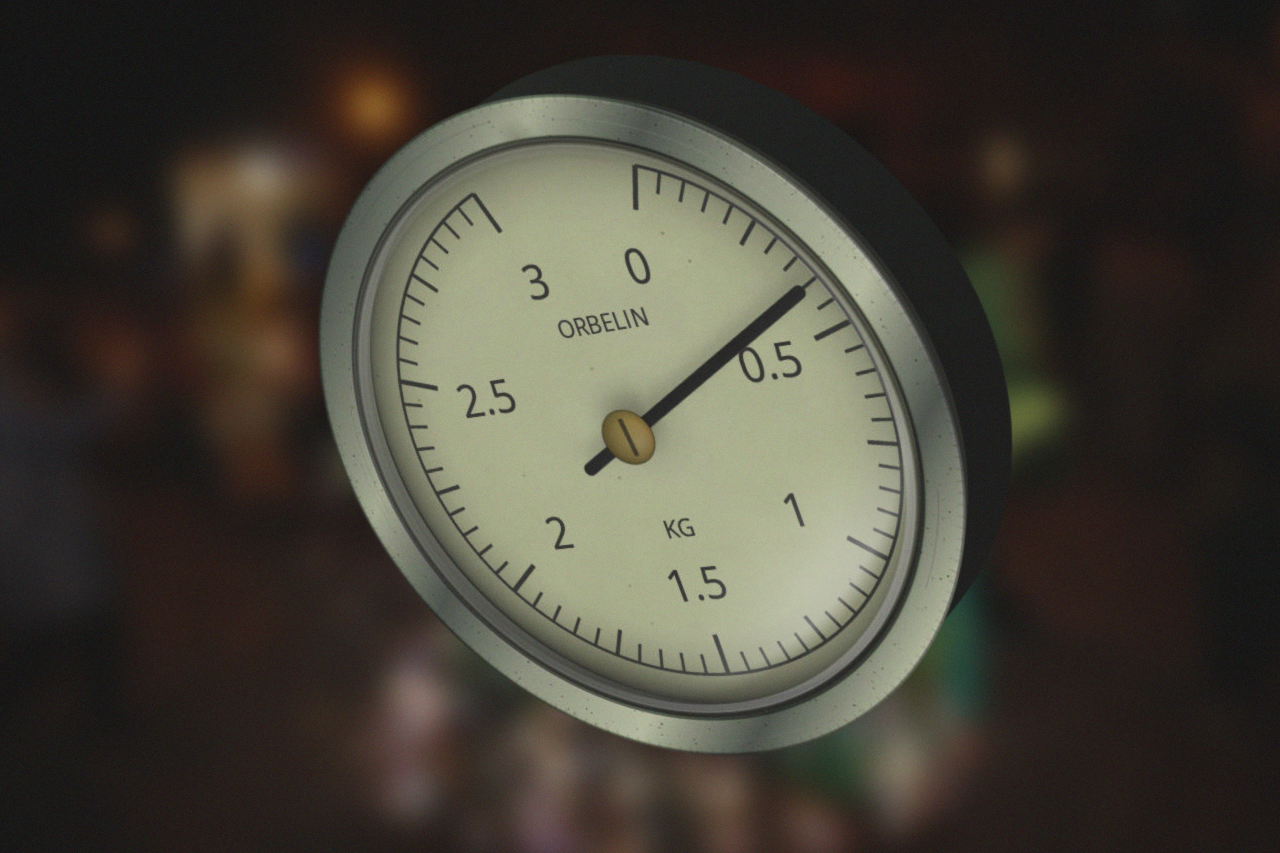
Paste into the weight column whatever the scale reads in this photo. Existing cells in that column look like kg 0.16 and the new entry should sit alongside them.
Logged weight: kg 0.4
